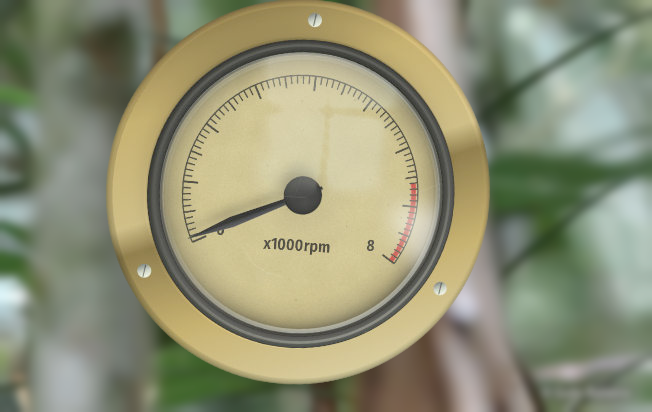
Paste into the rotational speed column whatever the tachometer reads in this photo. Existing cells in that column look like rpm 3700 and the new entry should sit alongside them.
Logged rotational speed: rpm 100
